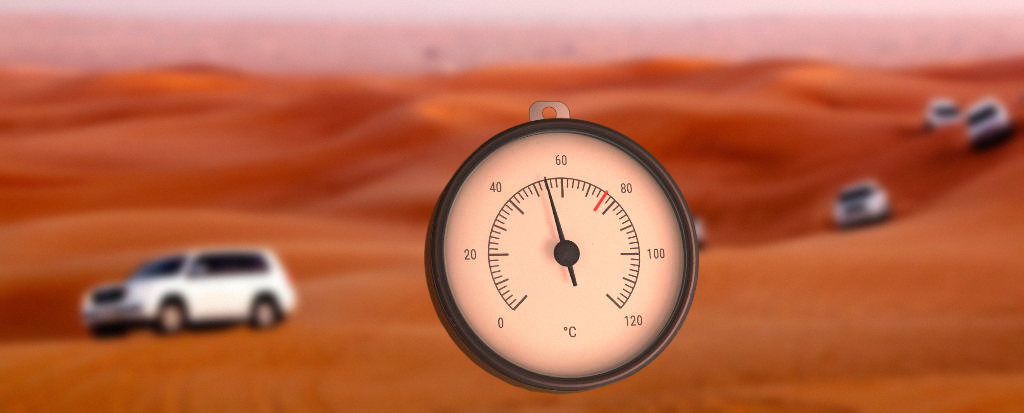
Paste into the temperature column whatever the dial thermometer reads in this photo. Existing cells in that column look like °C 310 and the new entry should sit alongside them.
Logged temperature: °C 54
